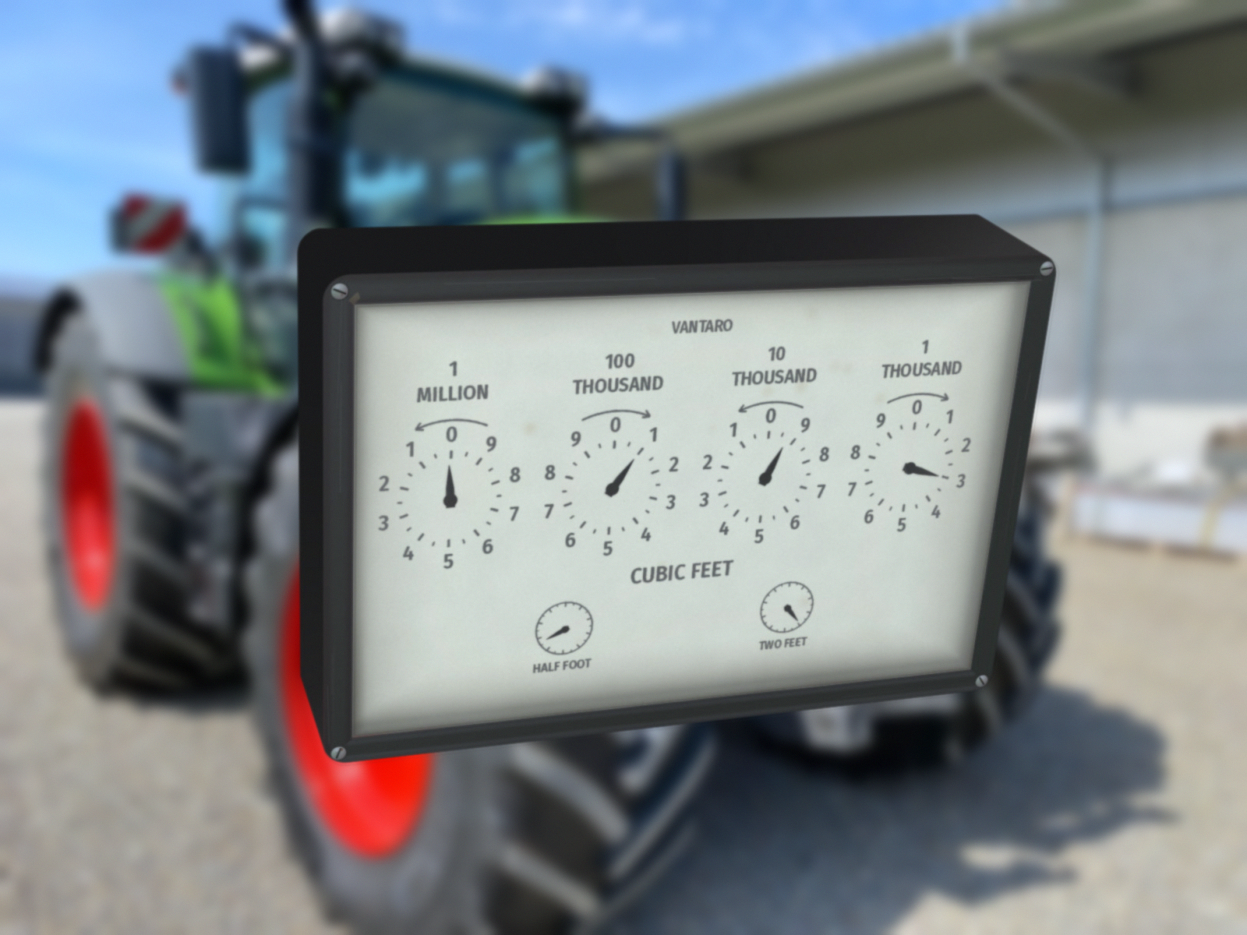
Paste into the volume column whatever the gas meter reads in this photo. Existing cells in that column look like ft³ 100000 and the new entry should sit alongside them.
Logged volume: ft³ 9300
